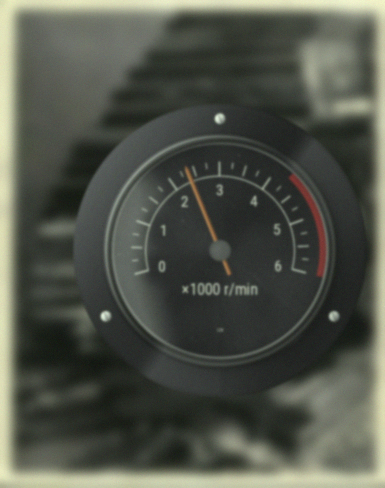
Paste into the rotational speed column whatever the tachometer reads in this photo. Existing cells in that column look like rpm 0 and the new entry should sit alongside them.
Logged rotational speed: rpm 2375
